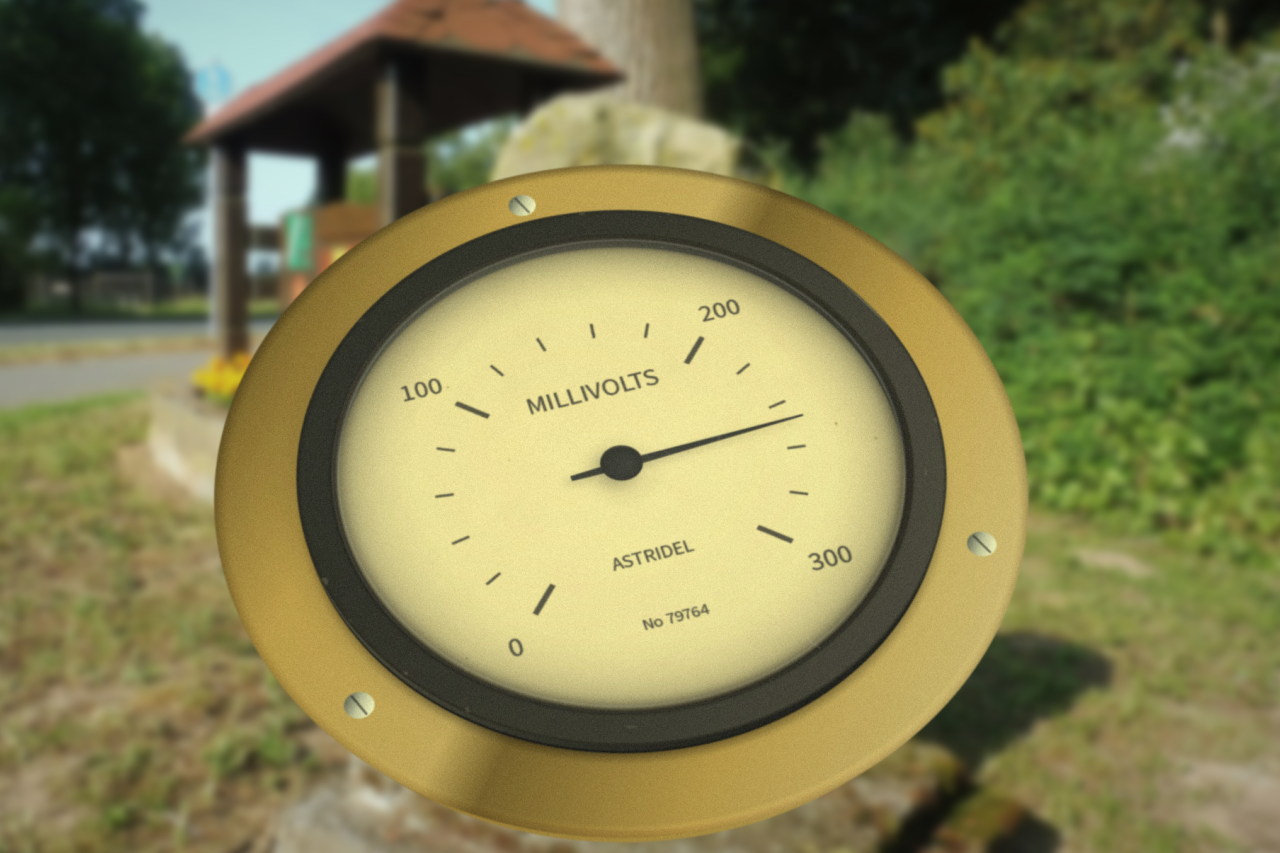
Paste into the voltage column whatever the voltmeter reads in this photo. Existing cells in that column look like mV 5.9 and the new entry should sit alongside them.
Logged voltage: mV 250
